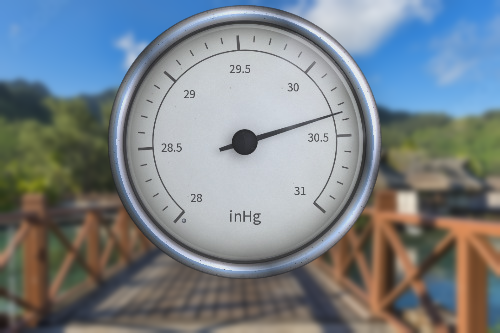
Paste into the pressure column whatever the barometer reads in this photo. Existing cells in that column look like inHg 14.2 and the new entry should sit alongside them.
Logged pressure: inHg 30.35
